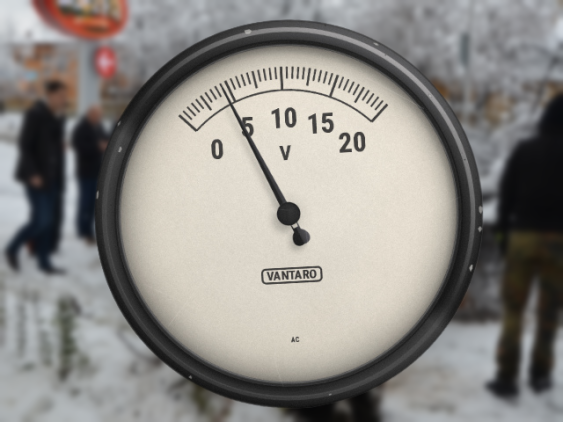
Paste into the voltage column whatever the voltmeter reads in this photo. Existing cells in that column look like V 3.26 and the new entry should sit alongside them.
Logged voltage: V 4.5
